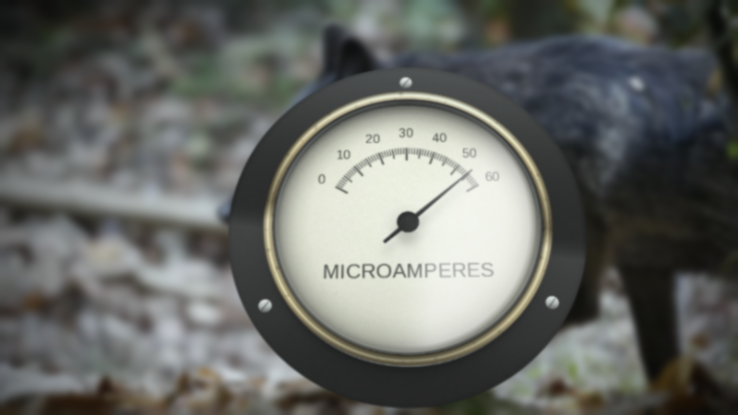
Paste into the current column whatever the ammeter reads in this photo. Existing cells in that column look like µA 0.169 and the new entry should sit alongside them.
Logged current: µA 55
